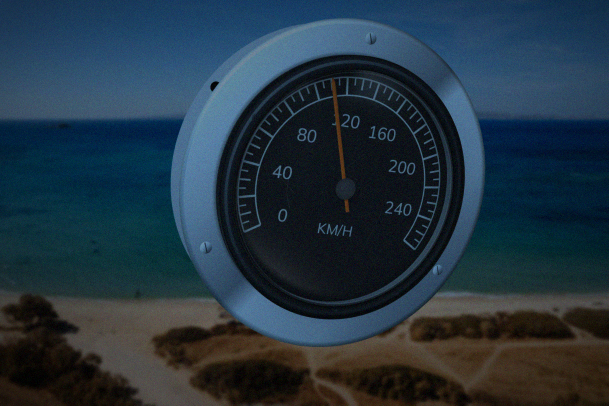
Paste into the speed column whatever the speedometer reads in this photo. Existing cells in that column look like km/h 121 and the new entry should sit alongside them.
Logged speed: km/h 110
